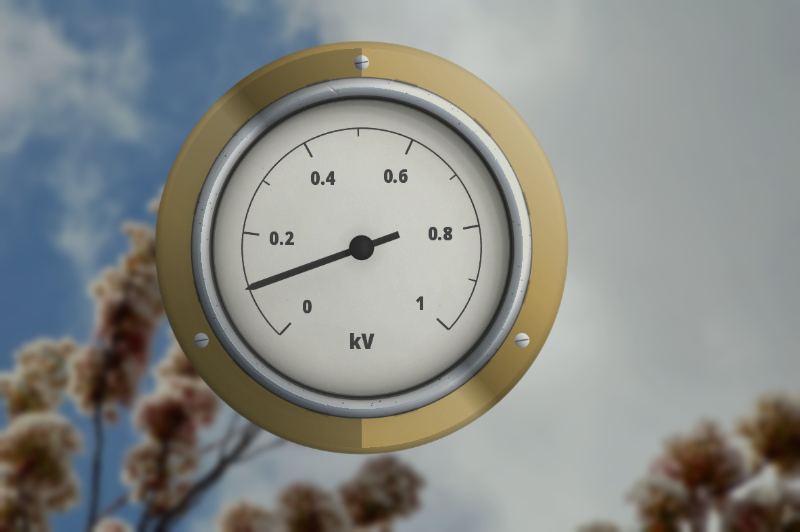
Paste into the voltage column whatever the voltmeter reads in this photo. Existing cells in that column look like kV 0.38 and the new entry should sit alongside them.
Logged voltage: kV 0.1
